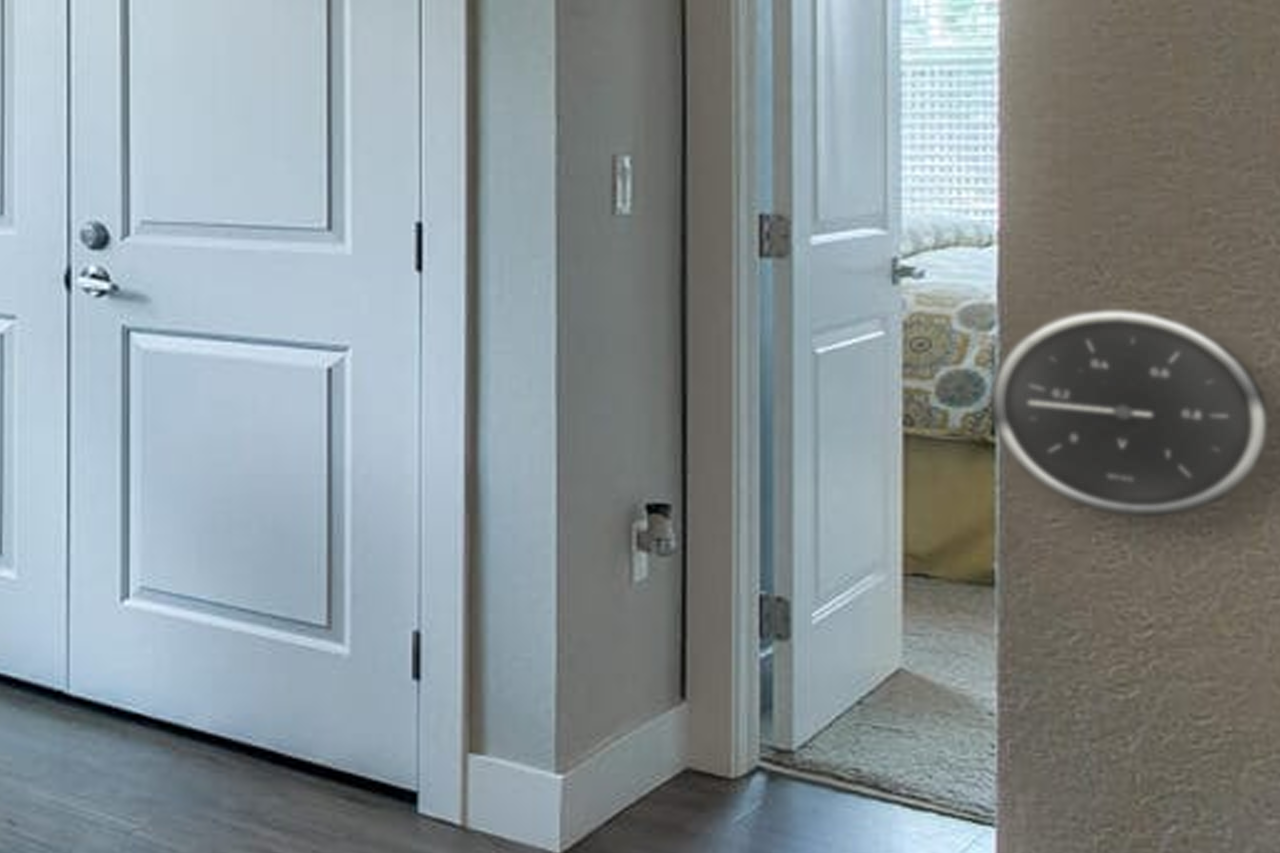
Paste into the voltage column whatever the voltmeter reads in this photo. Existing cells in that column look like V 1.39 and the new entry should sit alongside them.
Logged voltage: V 0.15
